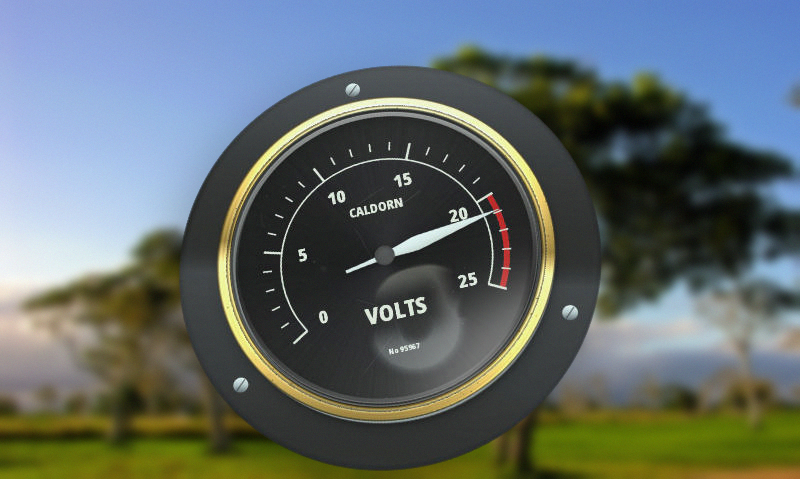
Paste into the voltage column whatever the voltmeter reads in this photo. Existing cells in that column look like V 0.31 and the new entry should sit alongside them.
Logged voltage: V 21
